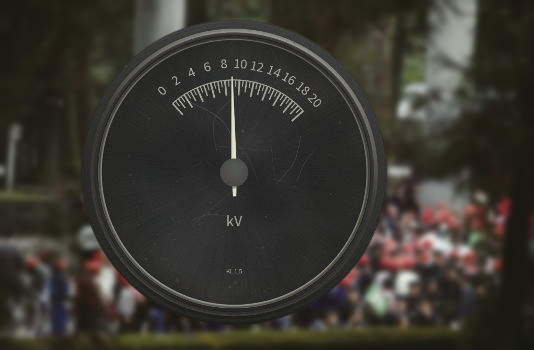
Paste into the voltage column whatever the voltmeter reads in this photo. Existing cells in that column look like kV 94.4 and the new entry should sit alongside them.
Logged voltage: kV 9
